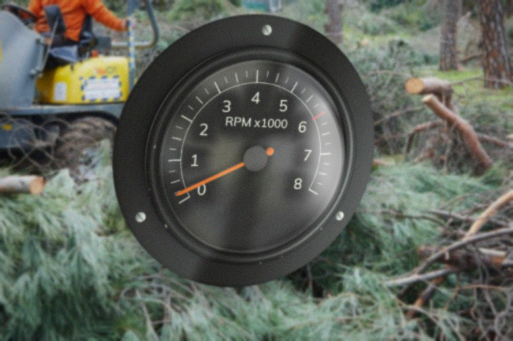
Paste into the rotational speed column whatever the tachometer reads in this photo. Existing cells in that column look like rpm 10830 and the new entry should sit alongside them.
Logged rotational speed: rpm 250
